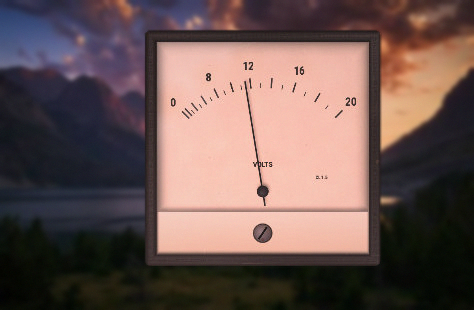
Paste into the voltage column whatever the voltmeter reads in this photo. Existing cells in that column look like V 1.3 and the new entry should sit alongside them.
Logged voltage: V 11.5
